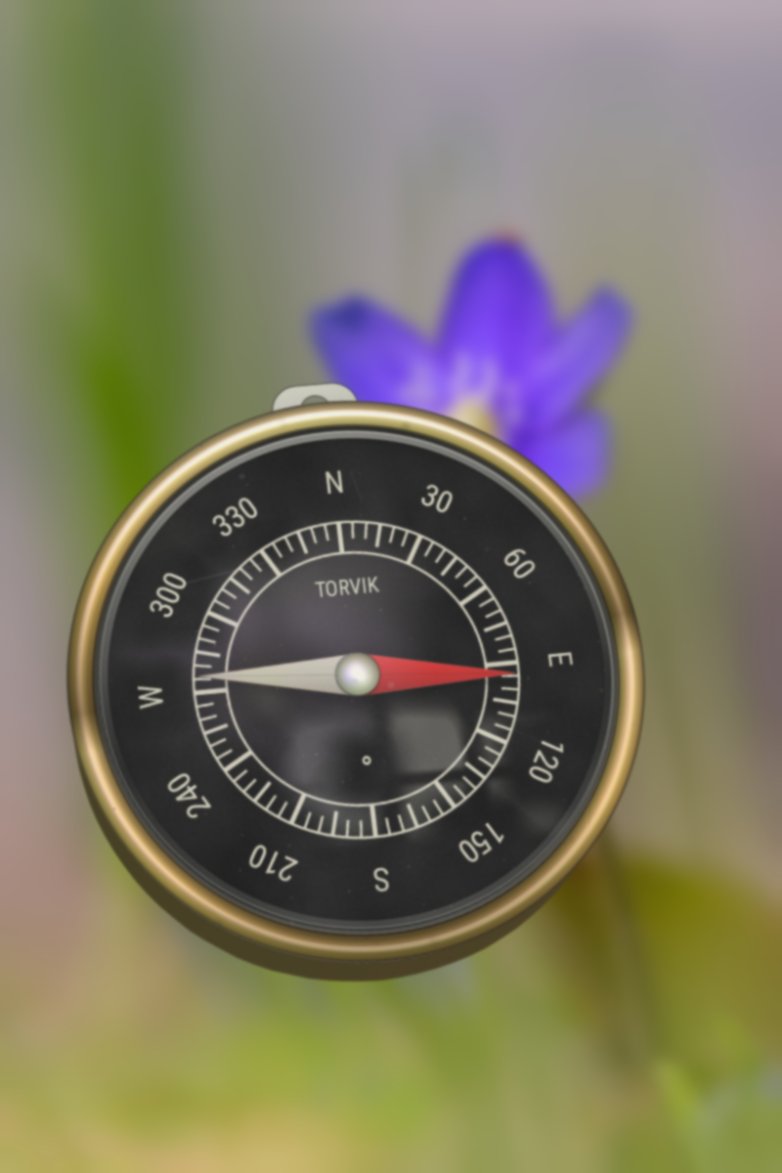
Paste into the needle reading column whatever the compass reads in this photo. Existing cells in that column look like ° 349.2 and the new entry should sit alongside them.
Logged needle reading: ° 95
